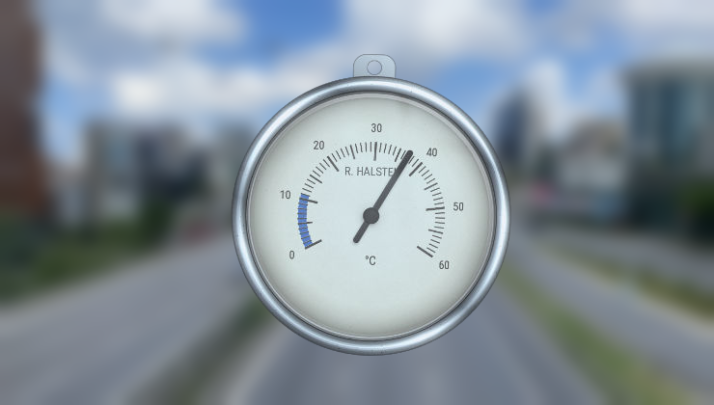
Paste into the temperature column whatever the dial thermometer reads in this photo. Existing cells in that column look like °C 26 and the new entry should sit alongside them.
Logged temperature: °C 37
